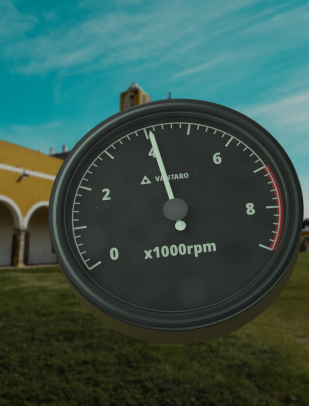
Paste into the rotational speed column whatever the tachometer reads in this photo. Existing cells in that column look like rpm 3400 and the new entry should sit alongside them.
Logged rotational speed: rpm 4100
